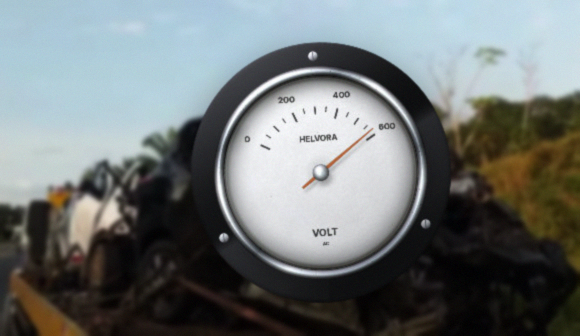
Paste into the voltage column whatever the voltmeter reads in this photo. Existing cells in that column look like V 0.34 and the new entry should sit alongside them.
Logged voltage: V 575
